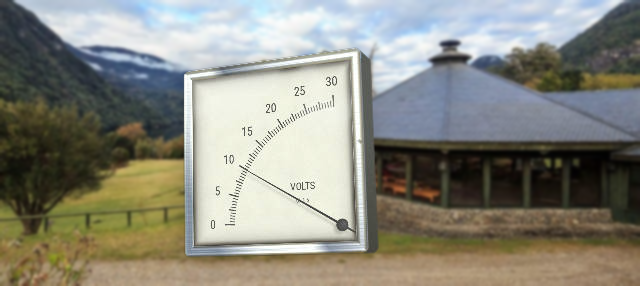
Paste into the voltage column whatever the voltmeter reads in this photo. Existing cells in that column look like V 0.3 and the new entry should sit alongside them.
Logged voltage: V 10
